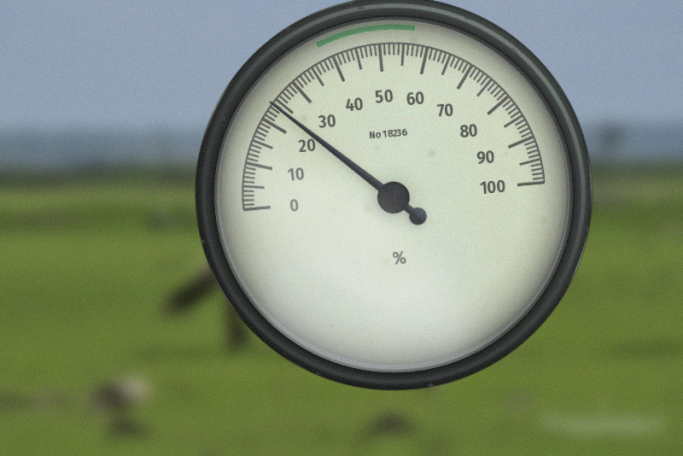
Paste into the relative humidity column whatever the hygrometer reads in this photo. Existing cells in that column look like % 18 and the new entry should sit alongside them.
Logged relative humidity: % 24
